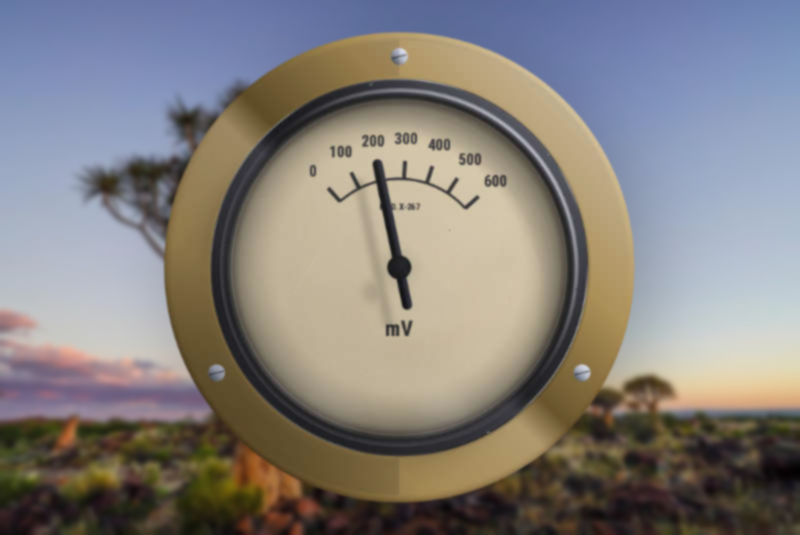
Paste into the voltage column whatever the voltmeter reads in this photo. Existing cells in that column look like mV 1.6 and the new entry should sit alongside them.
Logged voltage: mV 200
